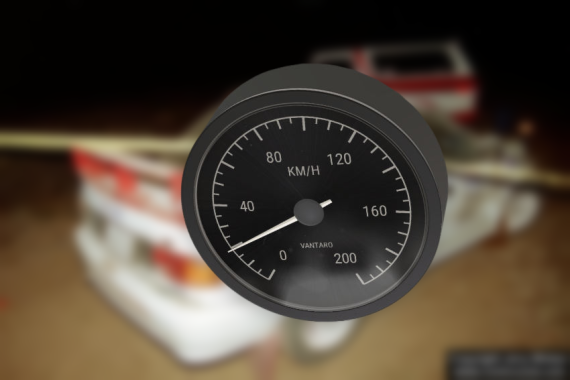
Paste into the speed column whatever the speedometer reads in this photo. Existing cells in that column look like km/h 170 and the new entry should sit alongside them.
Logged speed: km/h 20
